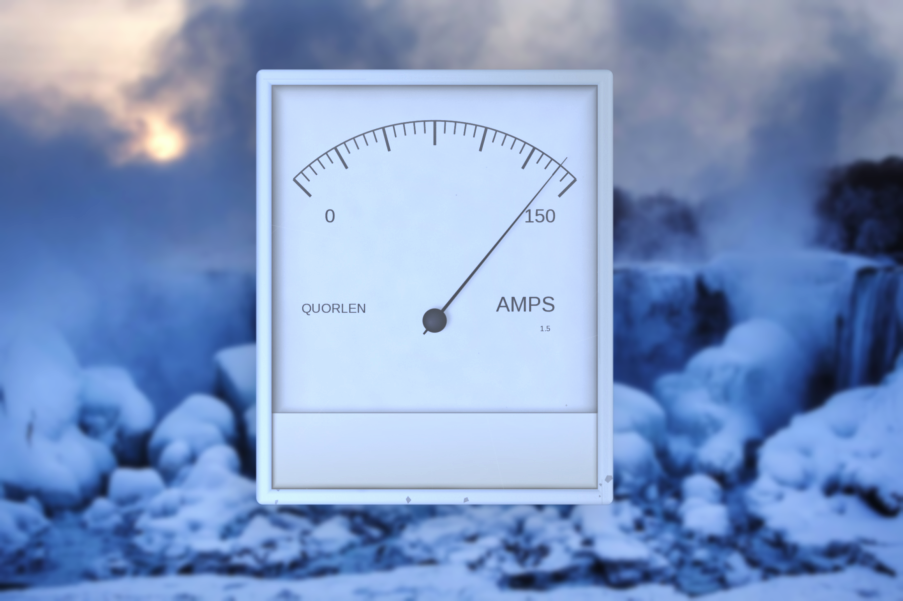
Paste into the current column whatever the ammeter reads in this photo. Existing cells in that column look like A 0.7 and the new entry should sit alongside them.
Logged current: A 140
